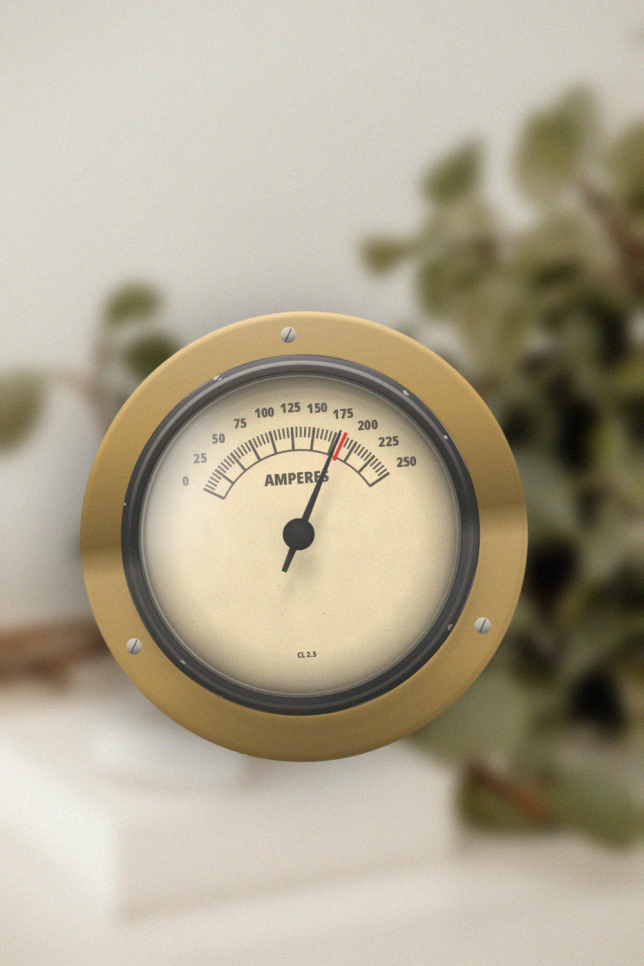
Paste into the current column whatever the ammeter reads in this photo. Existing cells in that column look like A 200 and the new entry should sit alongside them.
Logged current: A 180
